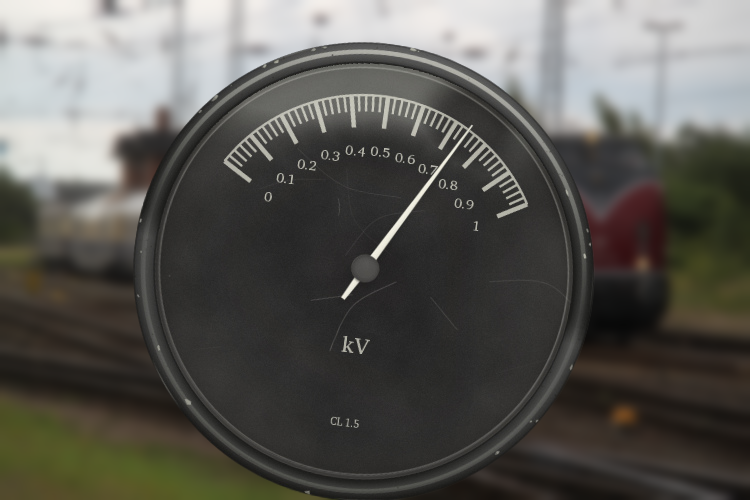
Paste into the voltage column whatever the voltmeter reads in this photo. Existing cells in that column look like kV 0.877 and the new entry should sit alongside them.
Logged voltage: kV 0.74
